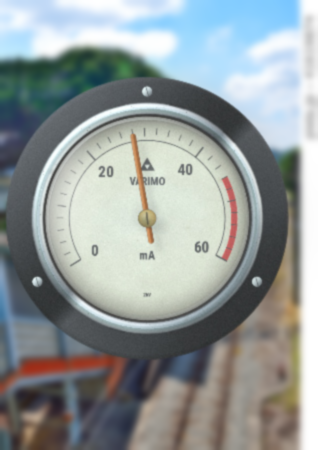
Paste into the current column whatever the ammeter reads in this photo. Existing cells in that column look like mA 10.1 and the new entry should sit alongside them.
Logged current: mA 28
